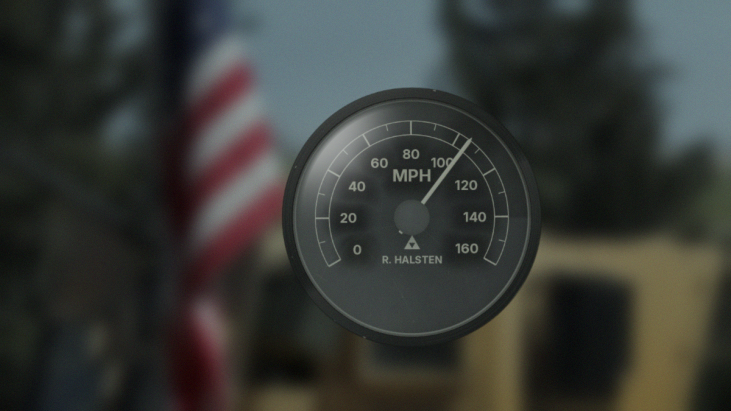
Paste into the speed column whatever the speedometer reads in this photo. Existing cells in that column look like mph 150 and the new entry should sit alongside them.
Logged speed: mph 105
